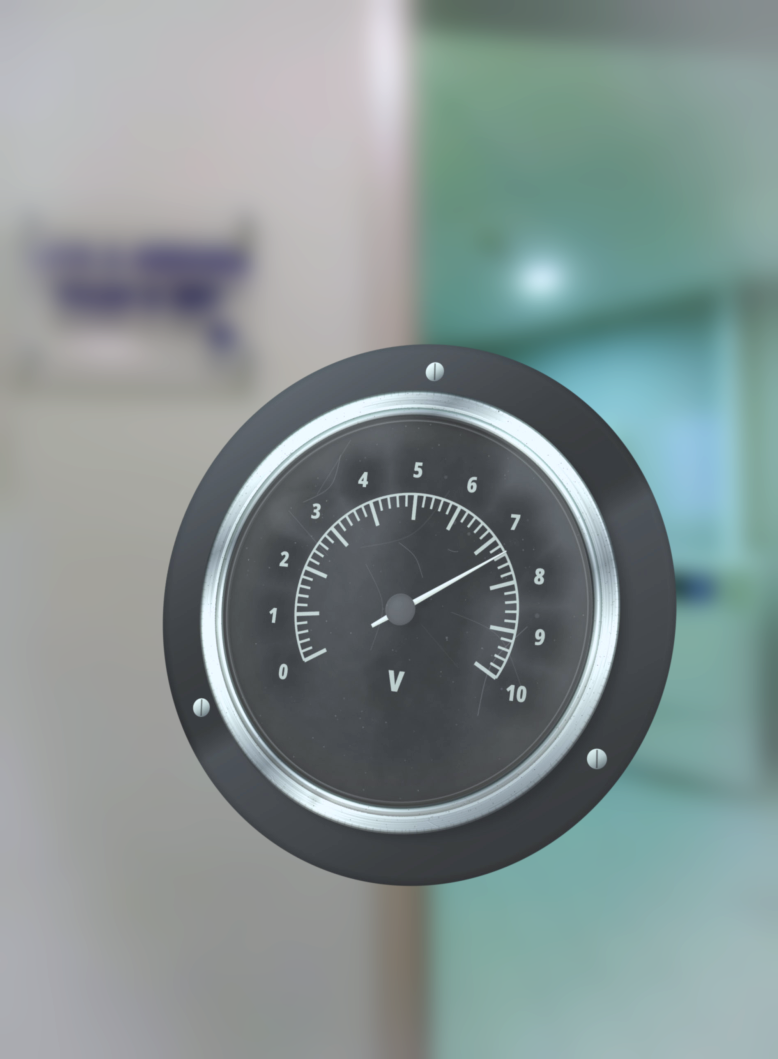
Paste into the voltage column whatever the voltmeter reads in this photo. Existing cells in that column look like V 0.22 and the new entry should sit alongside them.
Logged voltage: V 7.4
